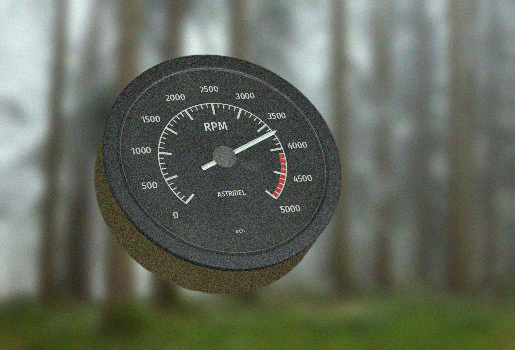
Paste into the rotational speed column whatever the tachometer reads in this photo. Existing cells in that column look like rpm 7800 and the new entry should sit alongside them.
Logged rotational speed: rpm 3700
